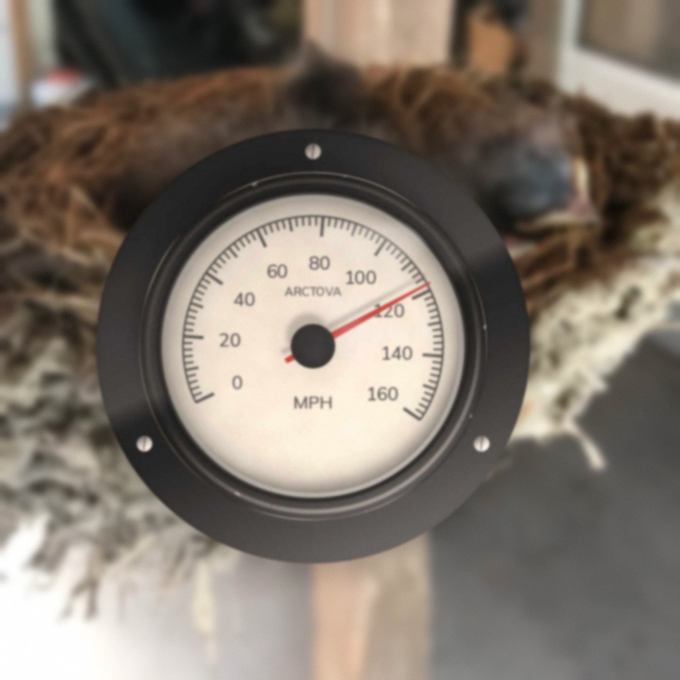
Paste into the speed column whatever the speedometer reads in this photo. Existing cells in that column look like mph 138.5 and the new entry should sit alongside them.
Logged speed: mph 118
